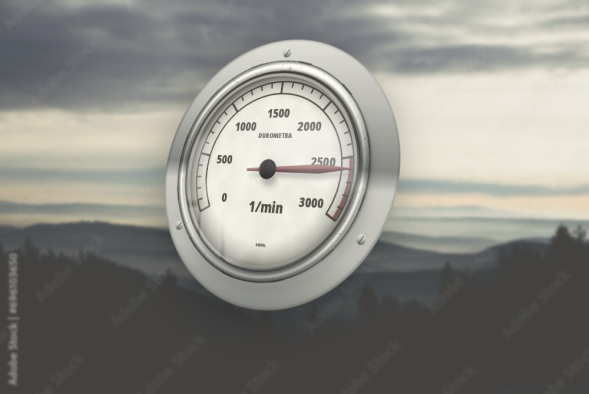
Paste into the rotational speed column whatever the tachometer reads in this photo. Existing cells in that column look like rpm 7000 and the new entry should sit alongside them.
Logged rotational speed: rpm 2600
